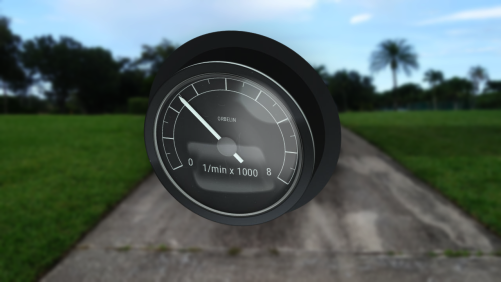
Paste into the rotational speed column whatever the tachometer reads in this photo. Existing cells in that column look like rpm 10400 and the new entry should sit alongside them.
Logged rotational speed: rpm 2500
